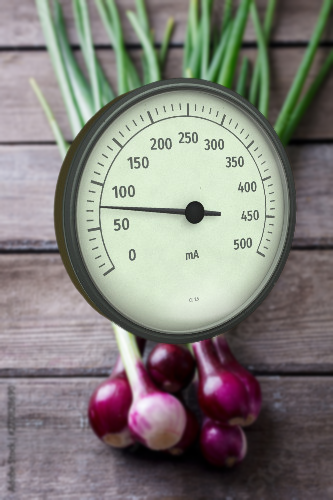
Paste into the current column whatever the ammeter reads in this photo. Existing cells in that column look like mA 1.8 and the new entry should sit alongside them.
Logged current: mA 75
